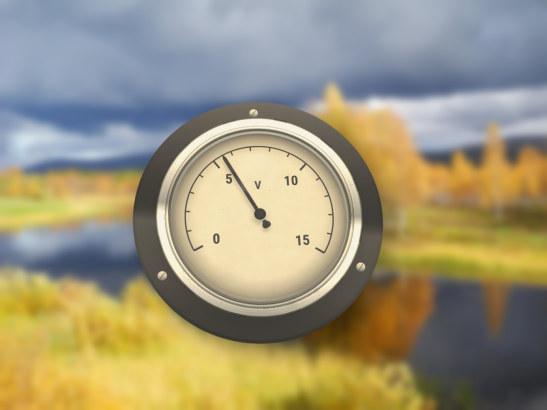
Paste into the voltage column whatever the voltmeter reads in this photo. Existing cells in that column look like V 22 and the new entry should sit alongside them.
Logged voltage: V 5.5
